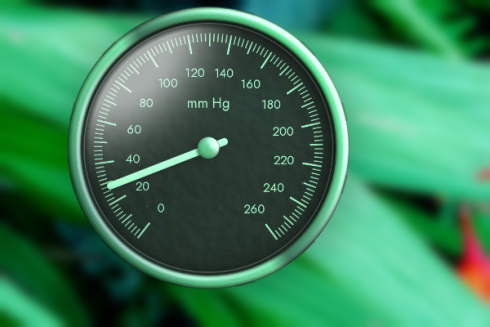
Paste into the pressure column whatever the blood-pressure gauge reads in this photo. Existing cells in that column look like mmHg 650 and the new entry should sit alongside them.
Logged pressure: mmHg 28
